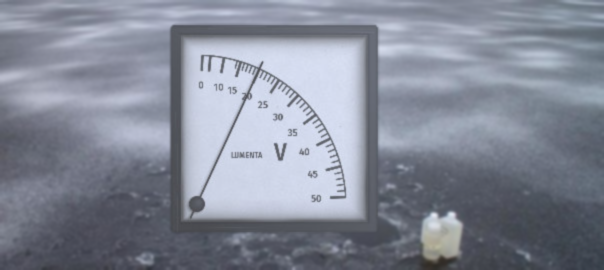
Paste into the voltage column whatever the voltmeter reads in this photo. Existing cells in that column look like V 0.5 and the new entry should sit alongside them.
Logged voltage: V 20
